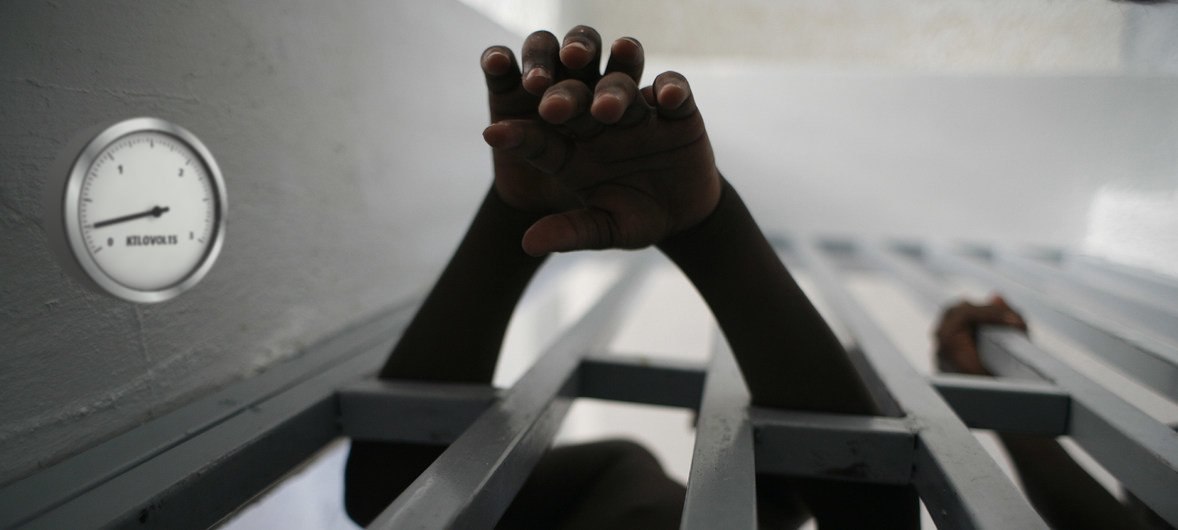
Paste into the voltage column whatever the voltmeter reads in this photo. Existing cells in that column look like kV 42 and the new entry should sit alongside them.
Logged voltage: kV 0.25
